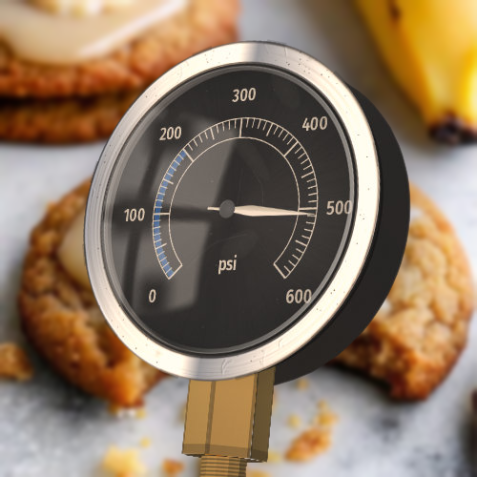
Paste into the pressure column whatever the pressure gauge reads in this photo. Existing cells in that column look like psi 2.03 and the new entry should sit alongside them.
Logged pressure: psi 510
